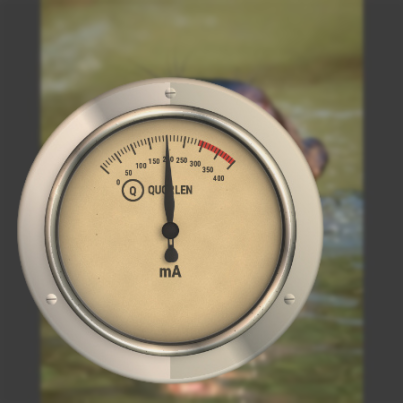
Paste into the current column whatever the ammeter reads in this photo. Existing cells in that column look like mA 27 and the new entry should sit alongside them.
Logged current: mA 200
